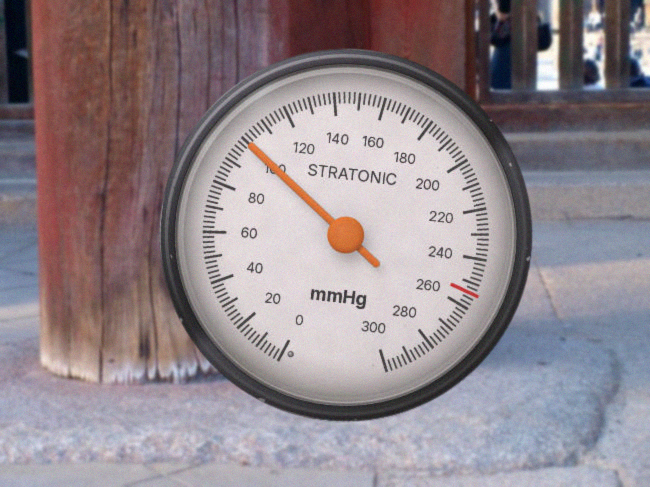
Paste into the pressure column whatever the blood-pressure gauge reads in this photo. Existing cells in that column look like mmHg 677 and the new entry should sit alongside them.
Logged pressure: mmHg 100
